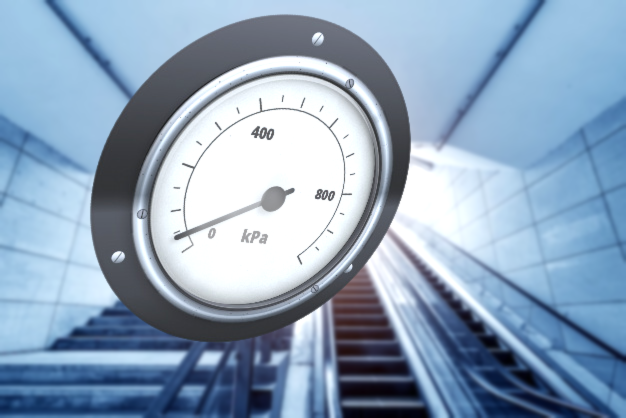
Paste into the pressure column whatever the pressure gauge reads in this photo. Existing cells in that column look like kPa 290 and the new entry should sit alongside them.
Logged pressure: kPa 50
